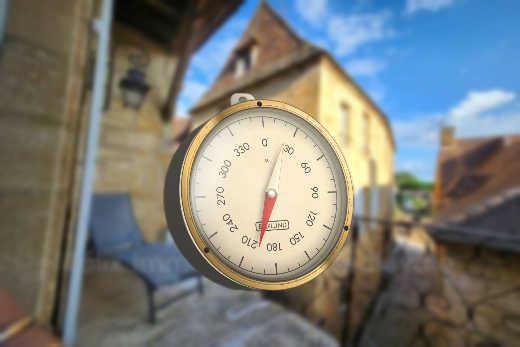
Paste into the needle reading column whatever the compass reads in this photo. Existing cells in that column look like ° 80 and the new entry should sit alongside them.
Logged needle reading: ° 200
